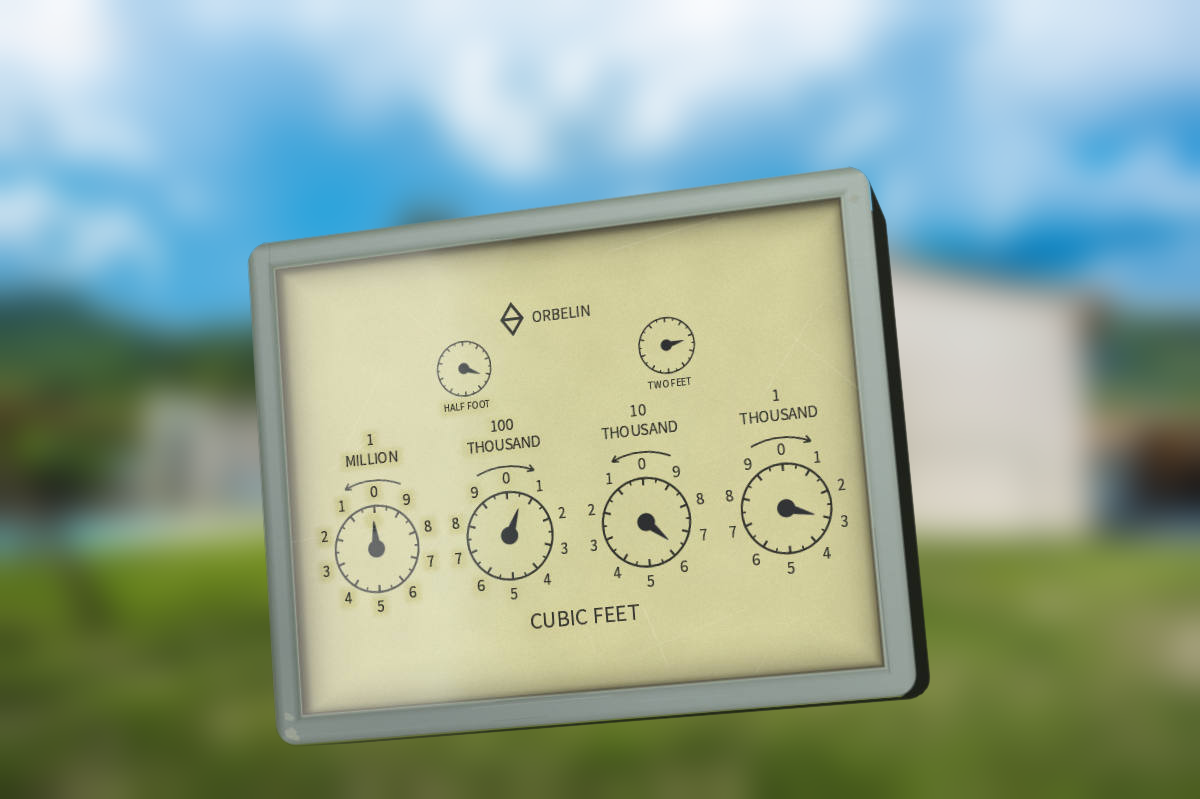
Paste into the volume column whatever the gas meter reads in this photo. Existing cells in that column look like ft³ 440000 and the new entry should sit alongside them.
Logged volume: ft³ 6300
